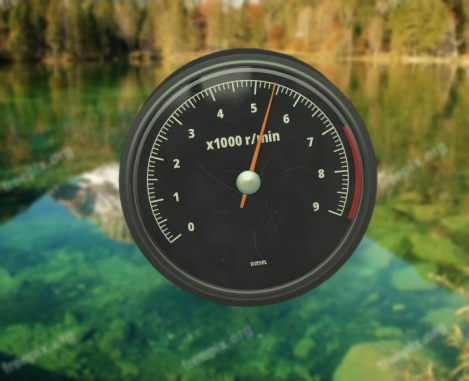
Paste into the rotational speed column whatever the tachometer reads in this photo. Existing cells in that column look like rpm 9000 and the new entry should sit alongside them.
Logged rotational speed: rpm 5400
